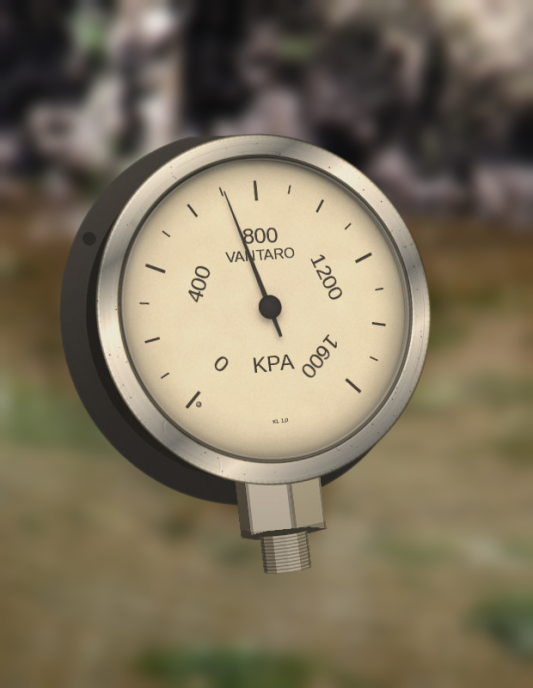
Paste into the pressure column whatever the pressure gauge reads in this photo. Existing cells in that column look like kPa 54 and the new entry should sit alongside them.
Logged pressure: kPa 700
